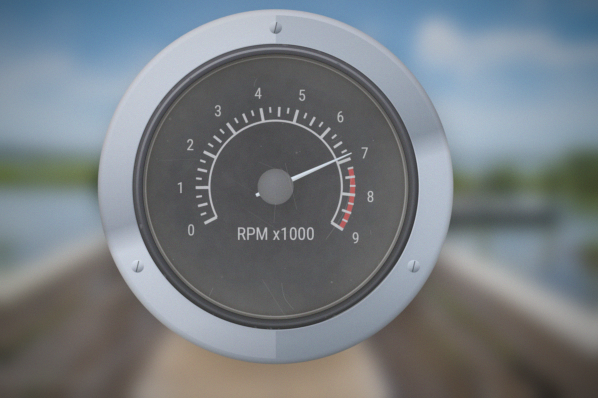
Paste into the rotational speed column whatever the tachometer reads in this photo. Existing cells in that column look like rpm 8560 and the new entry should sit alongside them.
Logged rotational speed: rpm 6875
